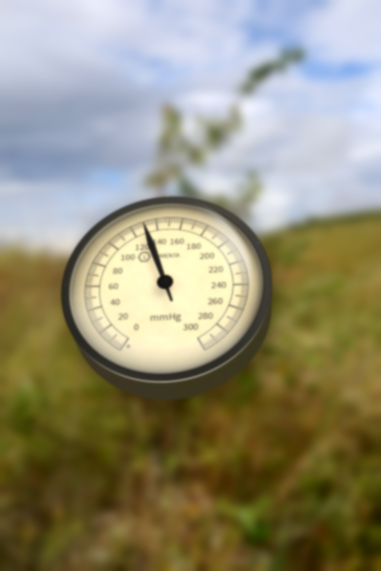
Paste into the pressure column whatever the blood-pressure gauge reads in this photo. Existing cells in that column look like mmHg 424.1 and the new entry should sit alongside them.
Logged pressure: mmHg 130
